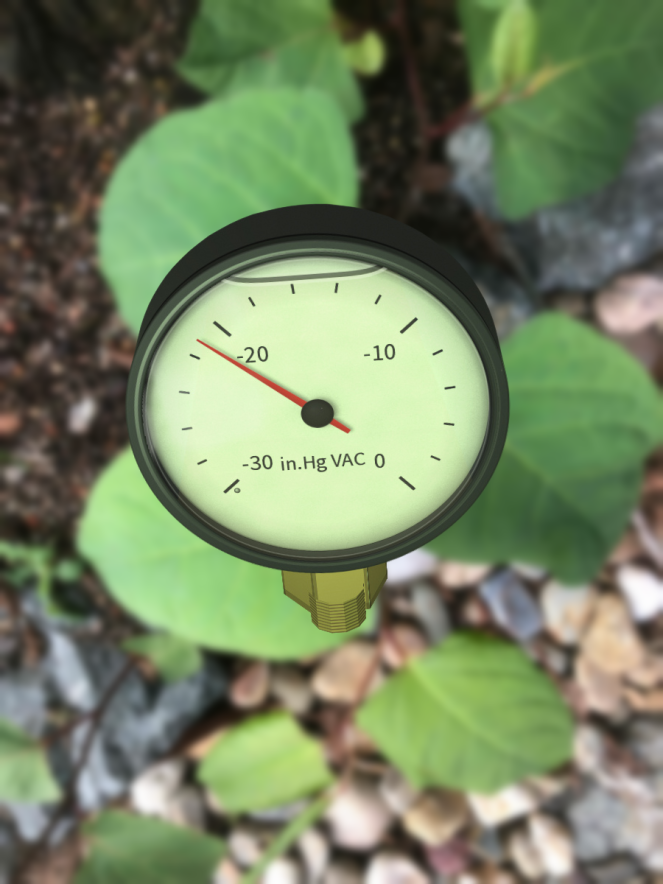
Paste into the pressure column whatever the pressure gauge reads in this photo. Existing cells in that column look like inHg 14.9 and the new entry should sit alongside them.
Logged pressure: inHg -21
